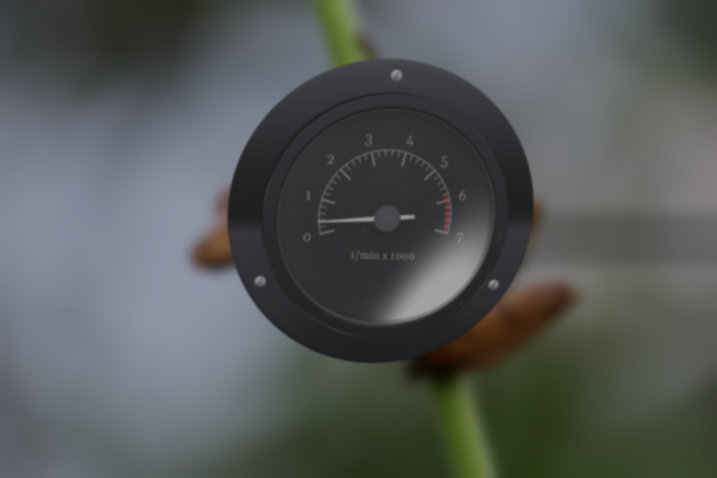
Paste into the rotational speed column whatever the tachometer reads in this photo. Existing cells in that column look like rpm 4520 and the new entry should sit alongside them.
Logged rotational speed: rpm 400
